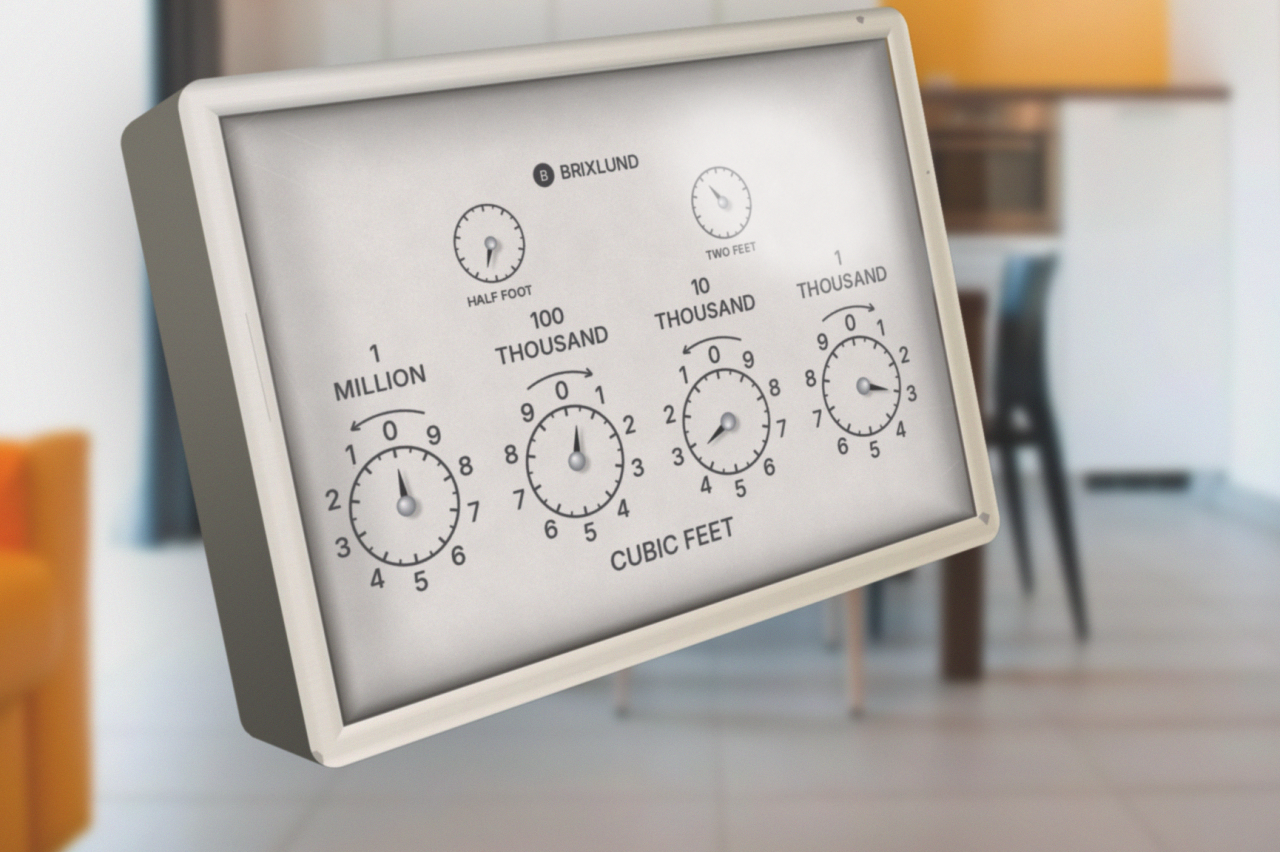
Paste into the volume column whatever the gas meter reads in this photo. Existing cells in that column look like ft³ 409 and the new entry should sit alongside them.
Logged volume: ft³ 3300
